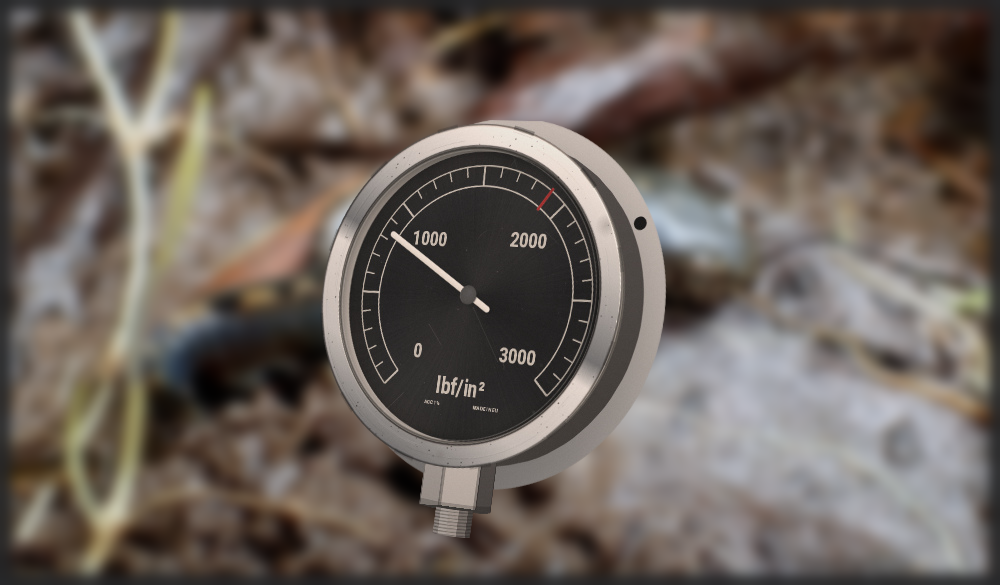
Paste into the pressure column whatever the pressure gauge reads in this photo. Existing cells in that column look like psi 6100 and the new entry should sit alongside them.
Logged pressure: psi 850
